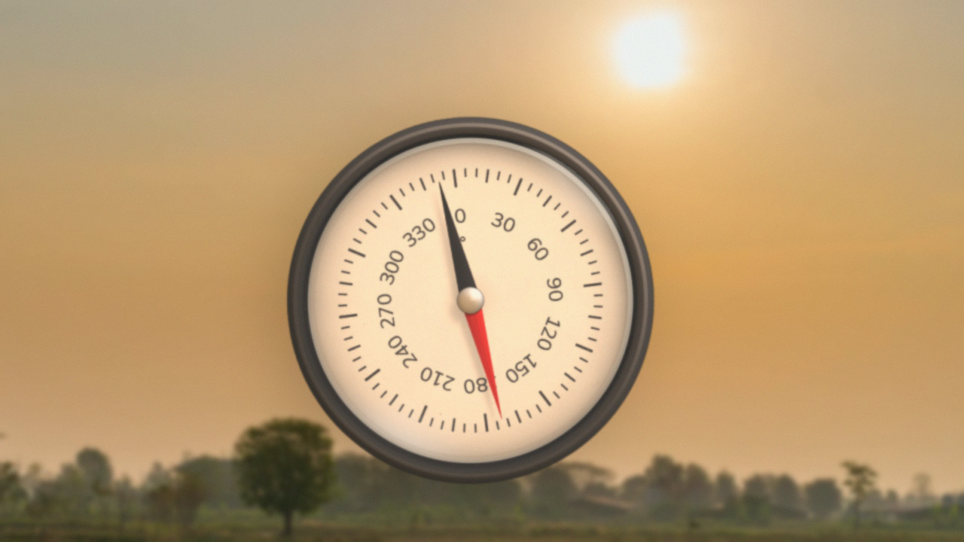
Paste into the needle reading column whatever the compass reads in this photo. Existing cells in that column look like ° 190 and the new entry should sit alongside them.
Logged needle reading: ° 172.5
